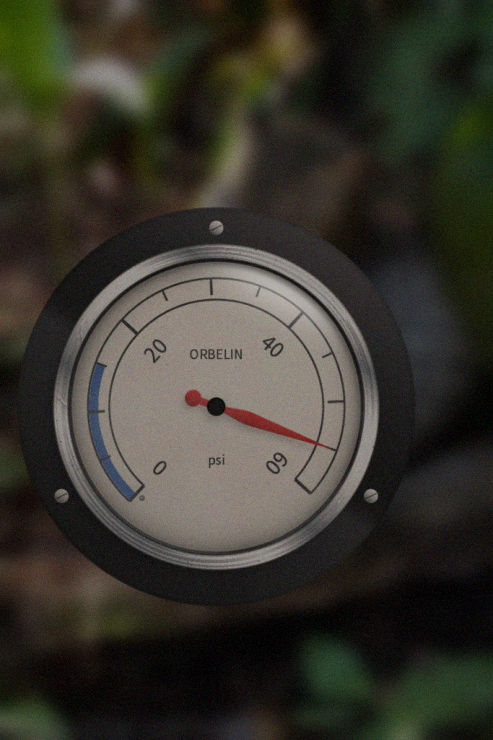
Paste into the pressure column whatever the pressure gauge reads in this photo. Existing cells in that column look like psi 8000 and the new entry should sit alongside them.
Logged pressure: psi 55
